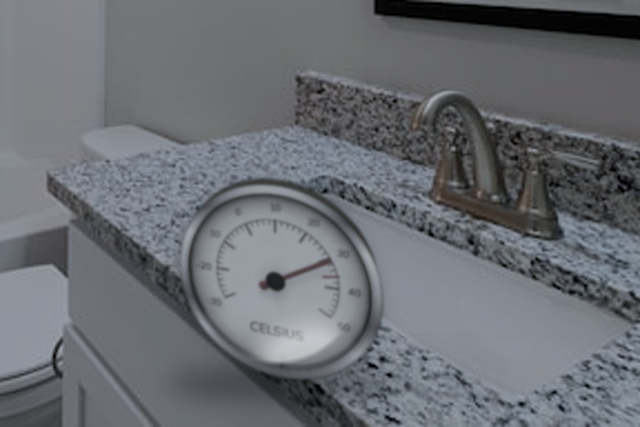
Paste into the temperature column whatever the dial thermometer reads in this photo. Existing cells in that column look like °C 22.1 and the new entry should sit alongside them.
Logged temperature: °C 30
